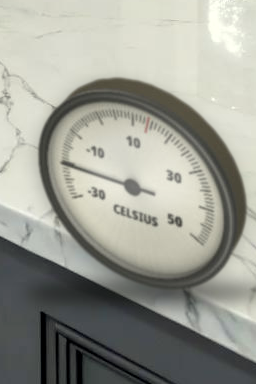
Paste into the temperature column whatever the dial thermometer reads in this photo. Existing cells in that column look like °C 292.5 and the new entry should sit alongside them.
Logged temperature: °C -20
